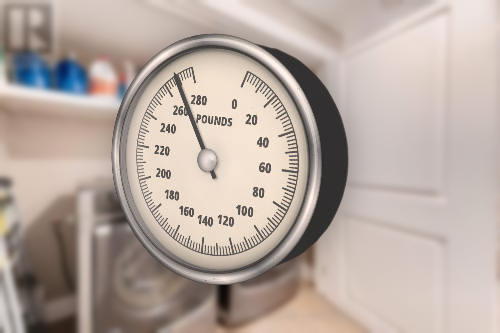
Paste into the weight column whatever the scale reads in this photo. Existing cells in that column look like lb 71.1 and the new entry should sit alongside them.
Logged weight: lb 270
